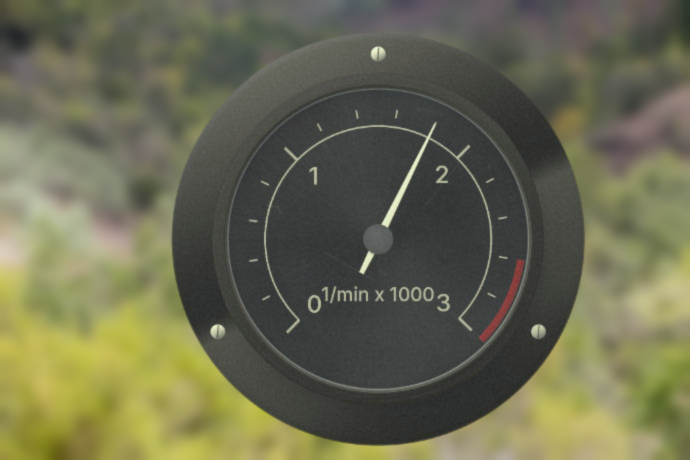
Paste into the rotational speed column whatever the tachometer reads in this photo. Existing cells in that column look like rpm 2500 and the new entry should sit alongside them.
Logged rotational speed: rpm 1800
